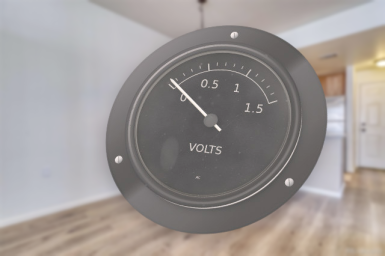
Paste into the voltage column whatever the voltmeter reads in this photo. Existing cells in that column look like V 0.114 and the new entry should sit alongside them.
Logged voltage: V 0.05
